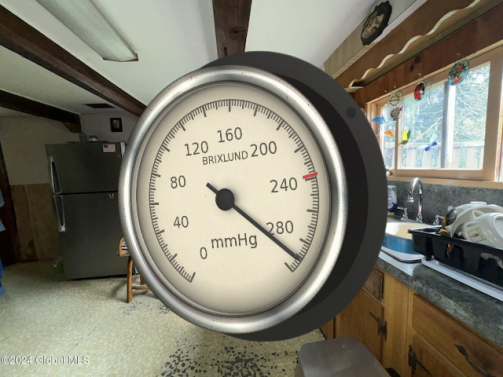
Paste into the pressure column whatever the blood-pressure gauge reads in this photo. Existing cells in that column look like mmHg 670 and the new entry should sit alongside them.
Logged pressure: mmHg 290
